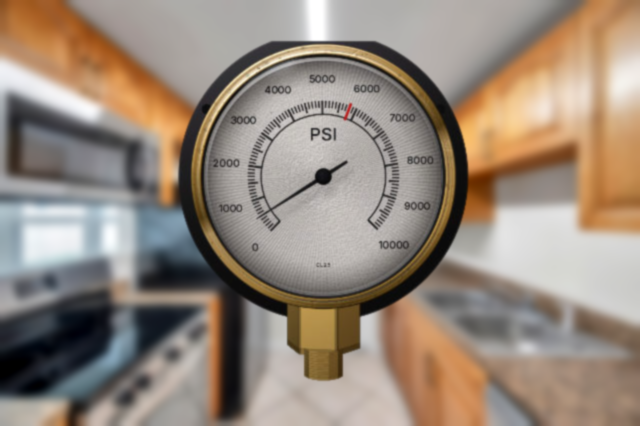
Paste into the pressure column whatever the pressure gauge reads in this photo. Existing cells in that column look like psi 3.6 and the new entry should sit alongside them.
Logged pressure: psi 500
